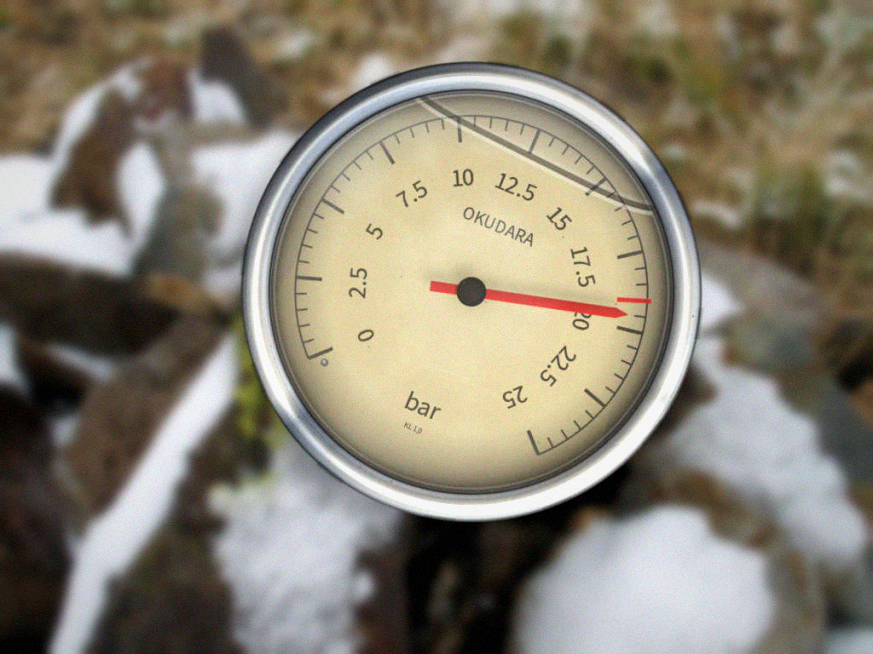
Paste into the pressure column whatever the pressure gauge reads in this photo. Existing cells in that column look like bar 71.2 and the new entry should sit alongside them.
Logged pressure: bar 19.5
